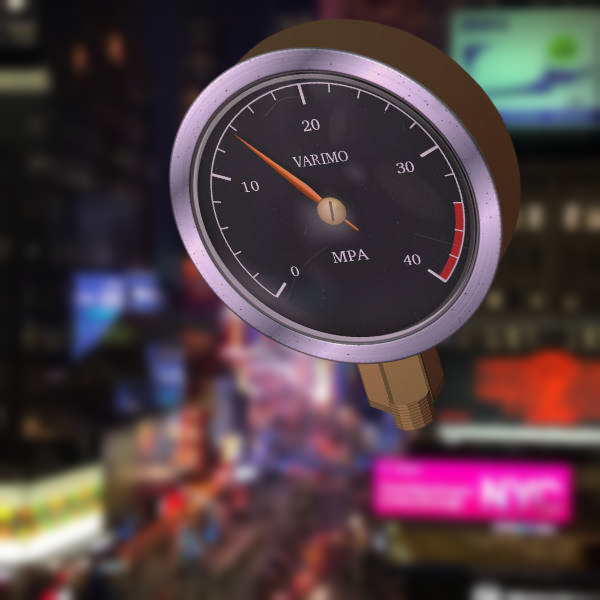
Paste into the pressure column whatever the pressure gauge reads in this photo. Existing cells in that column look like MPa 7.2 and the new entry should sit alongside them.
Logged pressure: MPa 14
